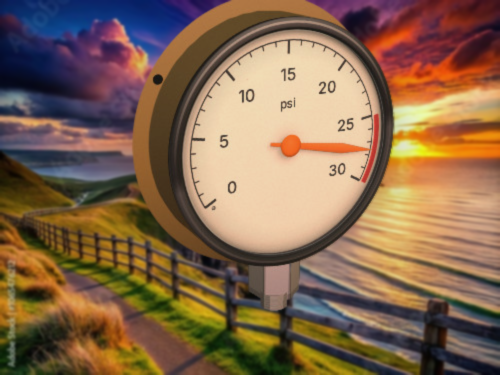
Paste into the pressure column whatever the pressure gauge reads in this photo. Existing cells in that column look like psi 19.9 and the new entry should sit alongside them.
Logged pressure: psi 27.5
